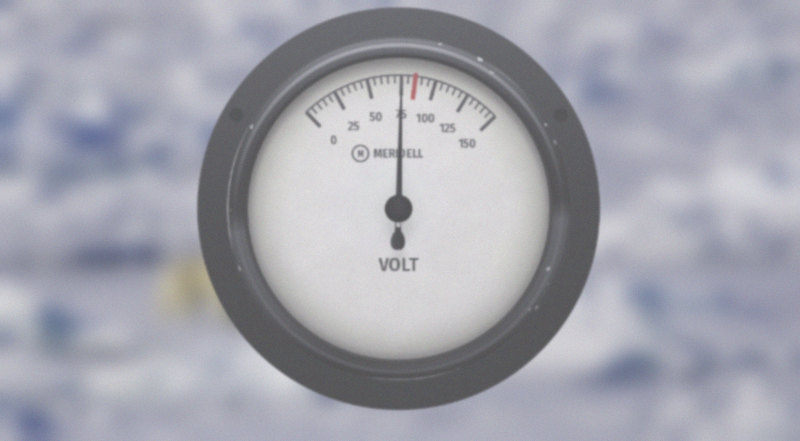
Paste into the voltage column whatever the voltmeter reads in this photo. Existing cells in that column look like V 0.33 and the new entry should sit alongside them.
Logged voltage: V 75
